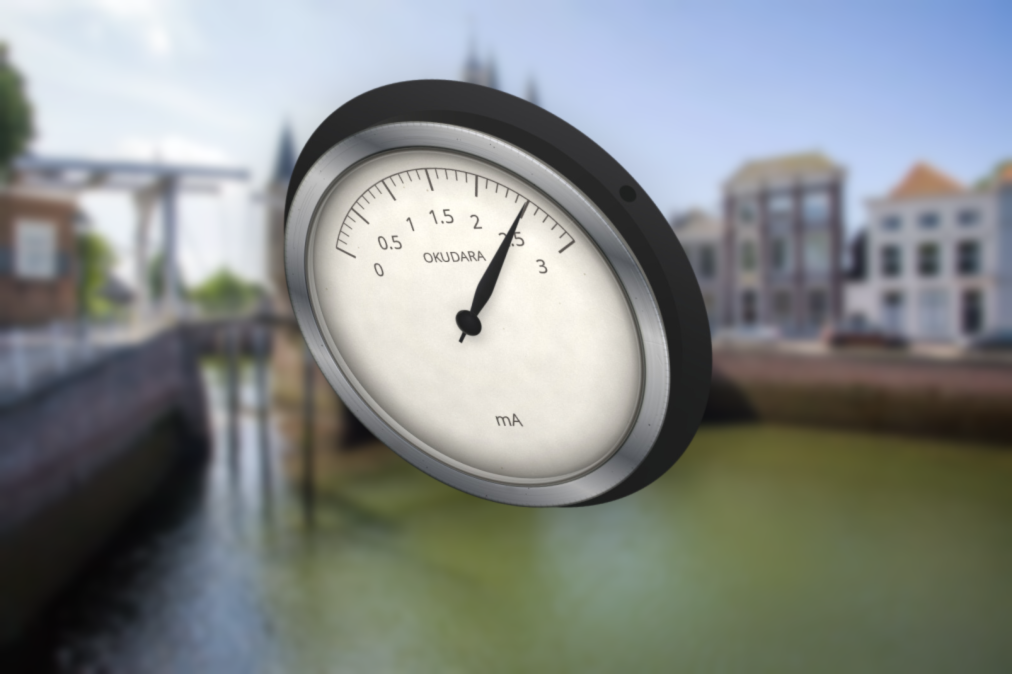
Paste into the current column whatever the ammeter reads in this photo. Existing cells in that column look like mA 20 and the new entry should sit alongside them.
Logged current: mA 2.5
